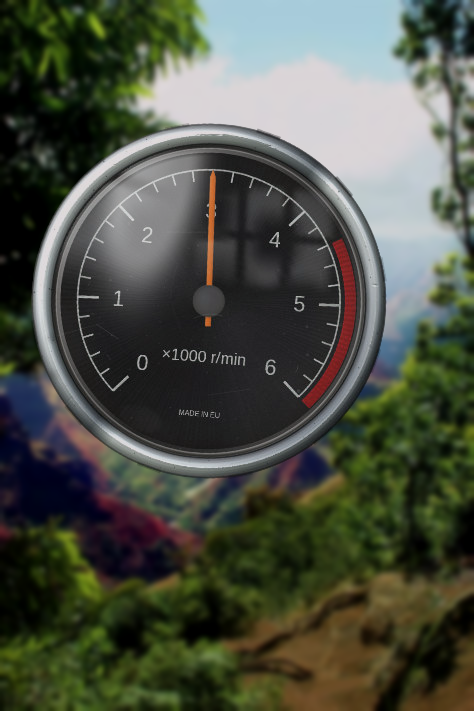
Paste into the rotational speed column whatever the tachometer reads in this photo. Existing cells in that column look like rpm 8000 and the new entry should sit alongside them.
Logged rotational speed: rpm 3000
